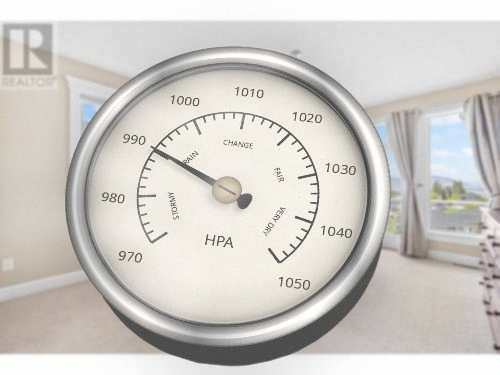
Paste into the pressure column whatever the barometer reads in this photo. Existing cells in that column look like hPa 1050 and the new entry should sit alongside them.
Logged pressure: hPa 990
